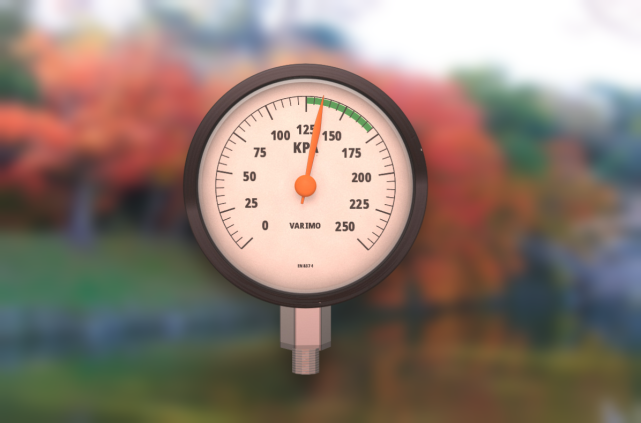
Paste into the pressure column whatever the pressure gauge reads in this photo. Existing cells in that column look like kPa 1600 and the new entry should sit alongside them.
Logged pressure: kPa 135
